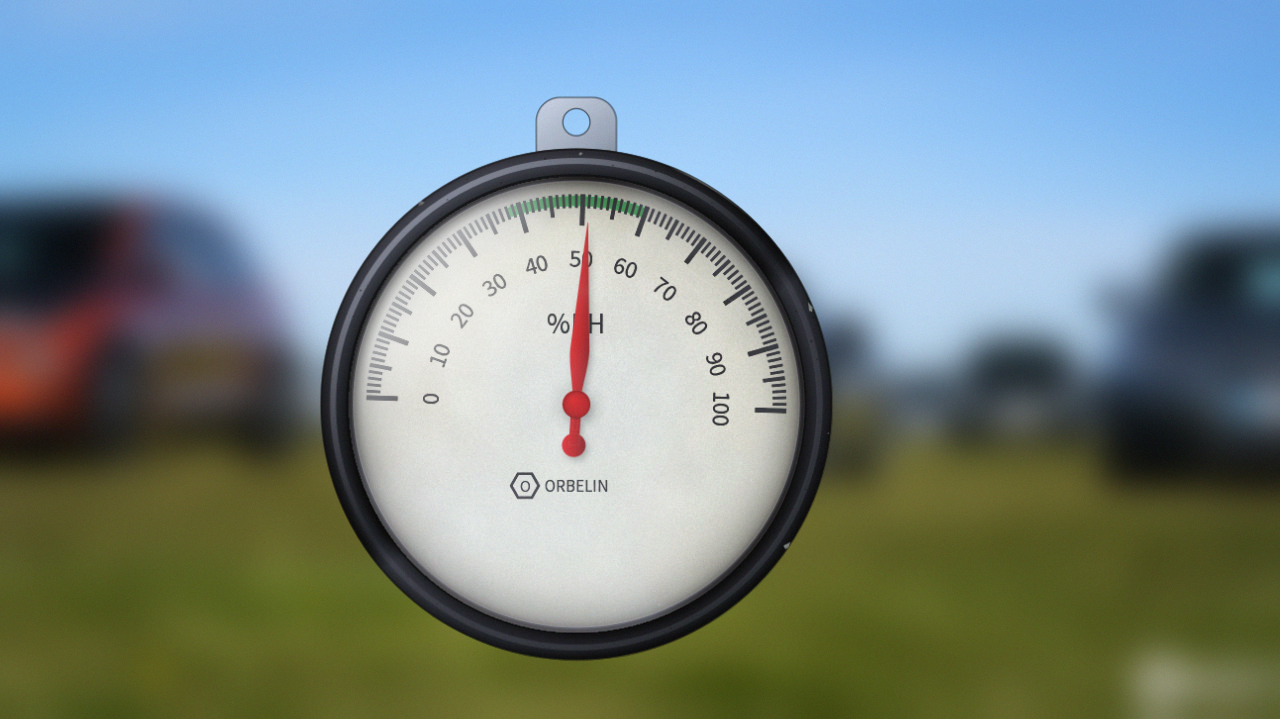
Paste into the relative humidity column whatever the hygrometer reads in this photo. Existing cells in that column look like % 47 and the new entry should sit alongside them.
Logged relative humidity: % 51
